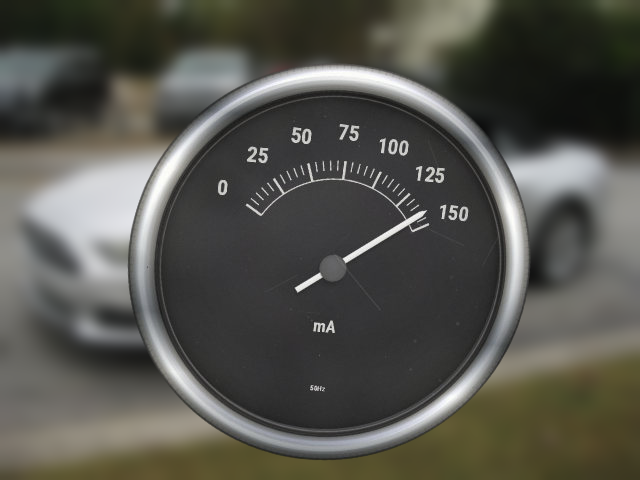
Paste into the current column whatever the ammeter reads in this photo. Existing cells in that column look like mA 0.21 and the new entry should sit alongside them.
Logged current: mA 140
